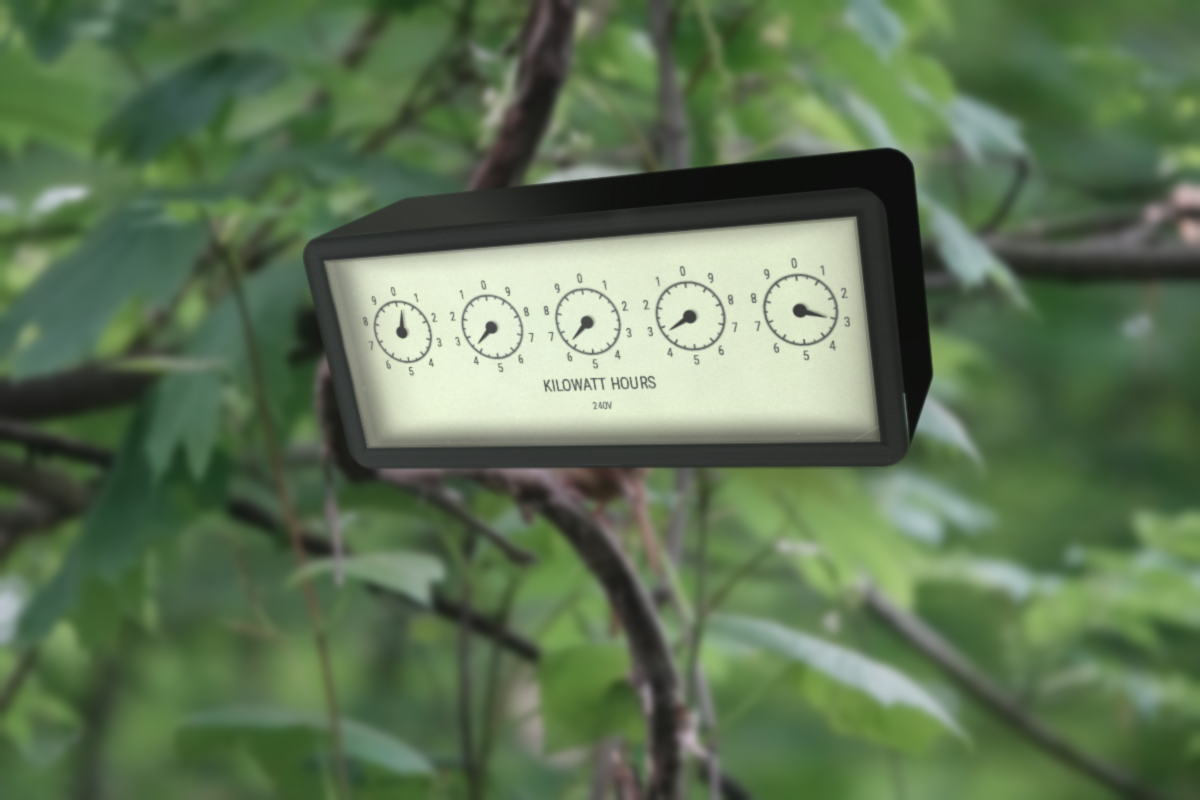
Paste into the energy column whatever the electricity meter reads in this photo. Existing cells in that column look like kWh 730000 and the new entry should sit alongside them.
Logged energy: kWh 3633
